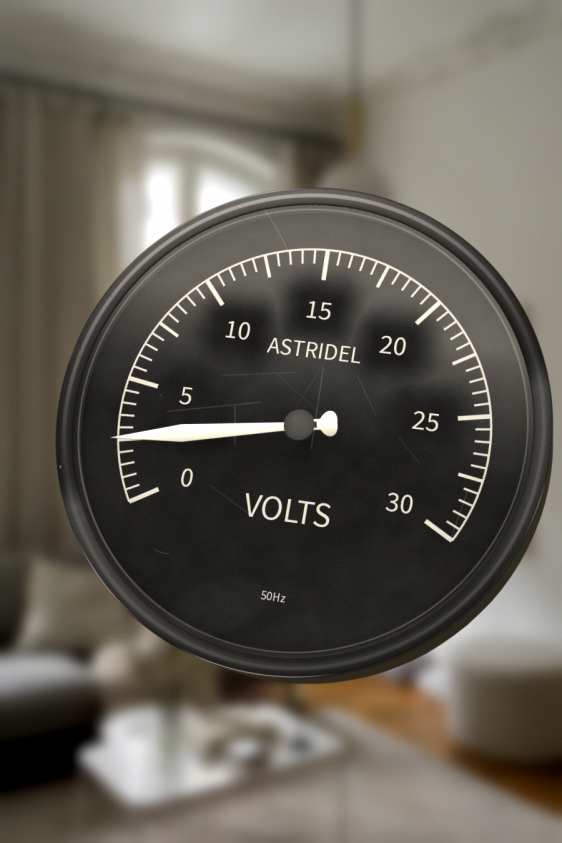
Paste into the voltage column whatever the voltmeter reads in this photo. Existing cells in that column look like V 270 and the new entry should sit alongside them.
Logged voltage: V 2.5
